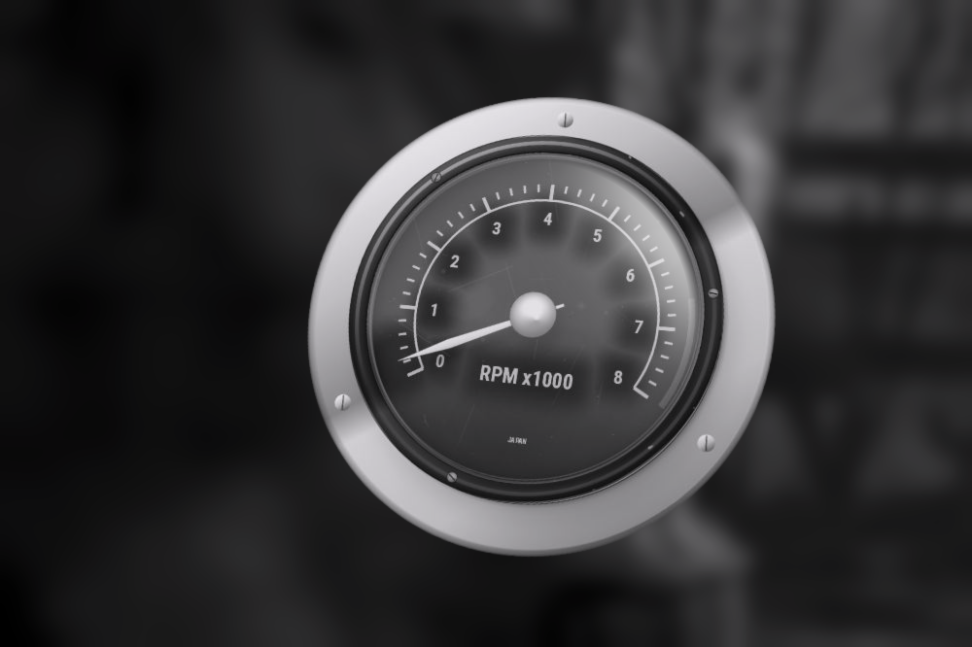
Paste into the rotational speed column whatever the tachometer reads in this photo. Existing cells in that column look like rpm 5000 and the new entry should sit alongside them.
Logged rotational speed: rpm 200
